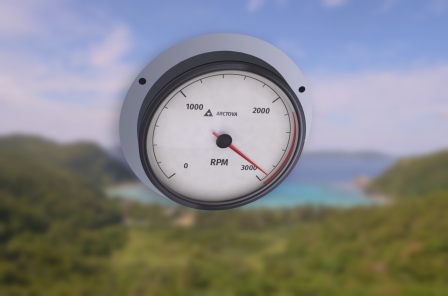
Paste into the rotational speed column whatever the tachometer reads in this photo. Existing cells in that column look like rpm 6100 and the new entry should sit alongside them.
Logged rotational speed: rpm 2900
